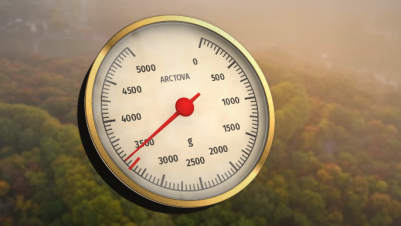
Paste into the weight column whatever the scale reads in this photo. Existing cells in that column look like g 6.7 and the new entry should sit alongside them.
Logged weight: g 3500
